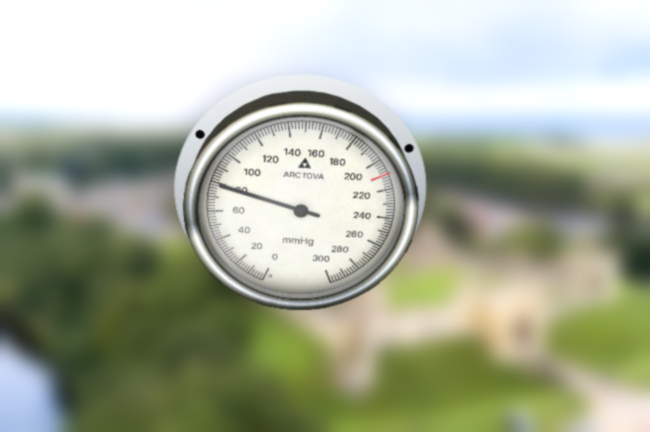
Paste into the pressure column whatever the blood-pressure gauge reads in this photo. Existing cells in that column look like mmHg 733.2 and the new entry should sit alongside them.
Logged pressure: mmHg 80
